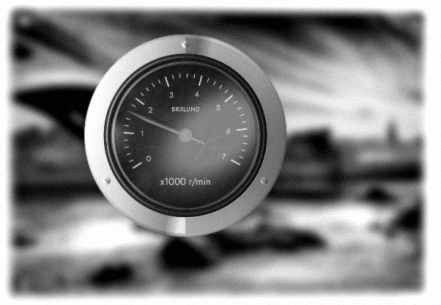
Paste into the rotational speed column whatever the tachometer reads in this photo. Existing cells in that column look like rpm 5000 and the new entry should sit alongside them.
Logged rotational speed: rpm 1600
